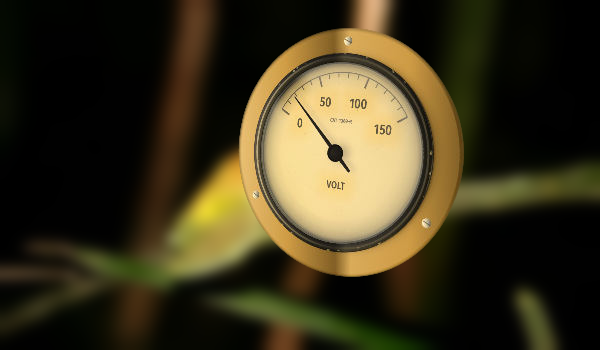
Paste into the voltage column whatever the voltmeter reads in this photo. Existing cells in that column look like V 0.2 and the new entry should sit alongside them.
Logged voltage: V 20
